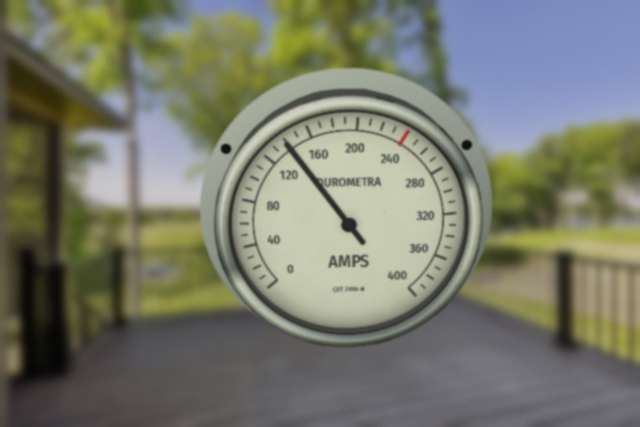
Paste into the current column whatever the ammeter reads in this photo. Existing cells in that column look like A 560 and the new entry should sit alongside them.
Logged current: A 140
